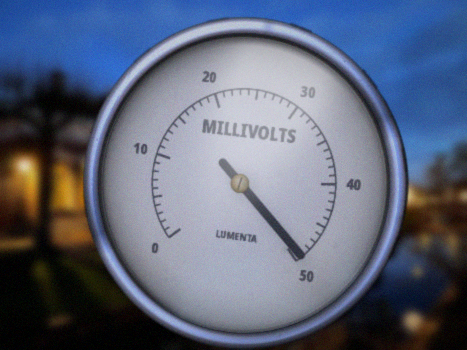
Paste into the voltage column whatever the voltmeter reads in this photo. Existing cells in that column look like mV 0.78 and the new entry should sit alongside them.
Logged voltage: mV 49
